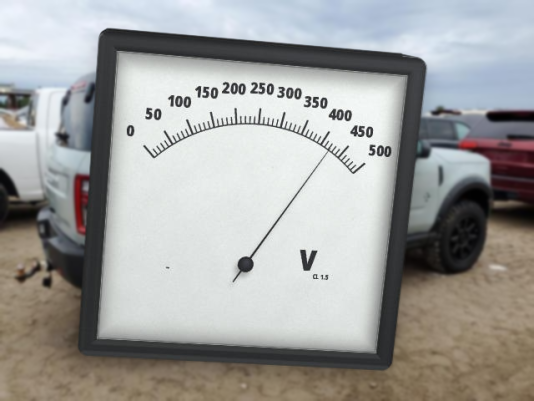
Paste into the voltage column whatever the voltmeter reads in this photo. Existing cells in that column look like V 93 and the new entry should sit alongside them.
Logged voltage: V 420
